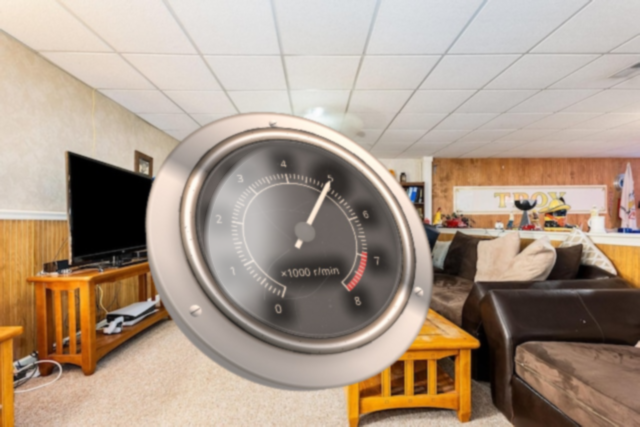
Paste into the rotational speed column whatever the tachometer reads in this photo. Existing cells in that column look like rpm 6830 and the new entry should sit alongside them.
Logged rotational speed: rpm 5000
